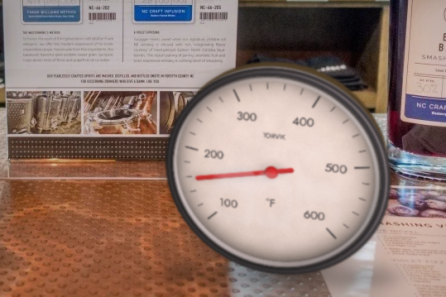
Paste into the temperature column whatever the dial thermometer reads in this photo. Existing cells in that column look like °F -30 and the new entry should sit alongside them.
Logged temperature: °F 160
